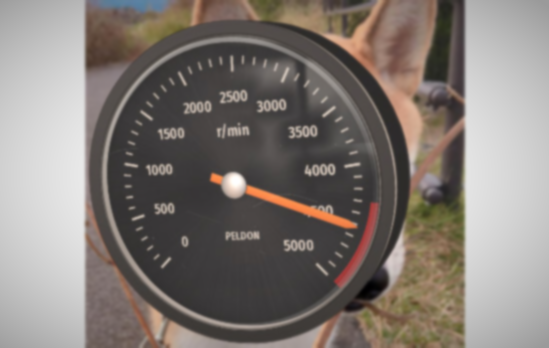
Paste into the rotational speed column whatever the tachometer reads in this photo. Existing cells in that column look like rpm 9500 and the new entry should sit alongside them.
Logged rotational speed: rpm 4500
